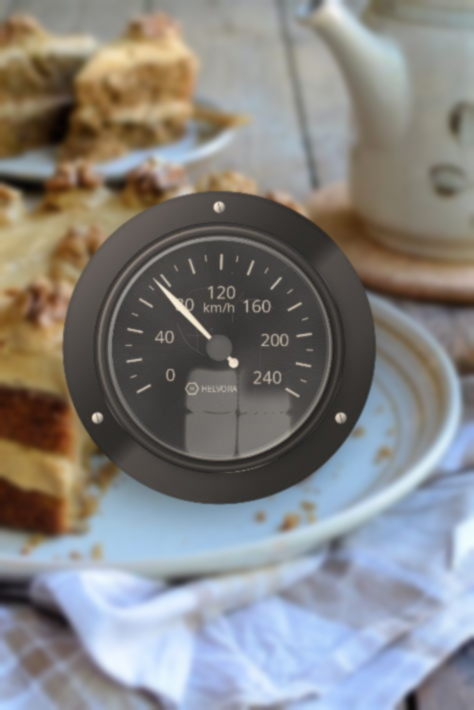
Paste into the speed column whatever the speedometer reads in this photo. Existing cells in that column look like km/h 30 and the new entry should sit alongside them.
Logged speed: km/h 75
